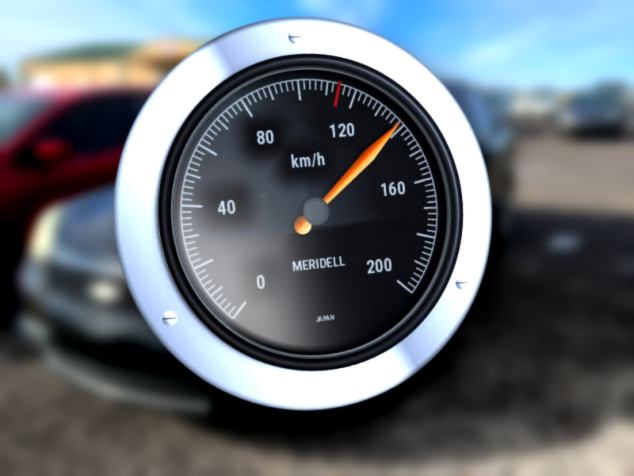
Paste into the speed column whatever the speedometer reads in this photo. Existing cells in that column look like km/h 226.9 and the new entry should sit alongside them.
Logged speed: km/h 138
